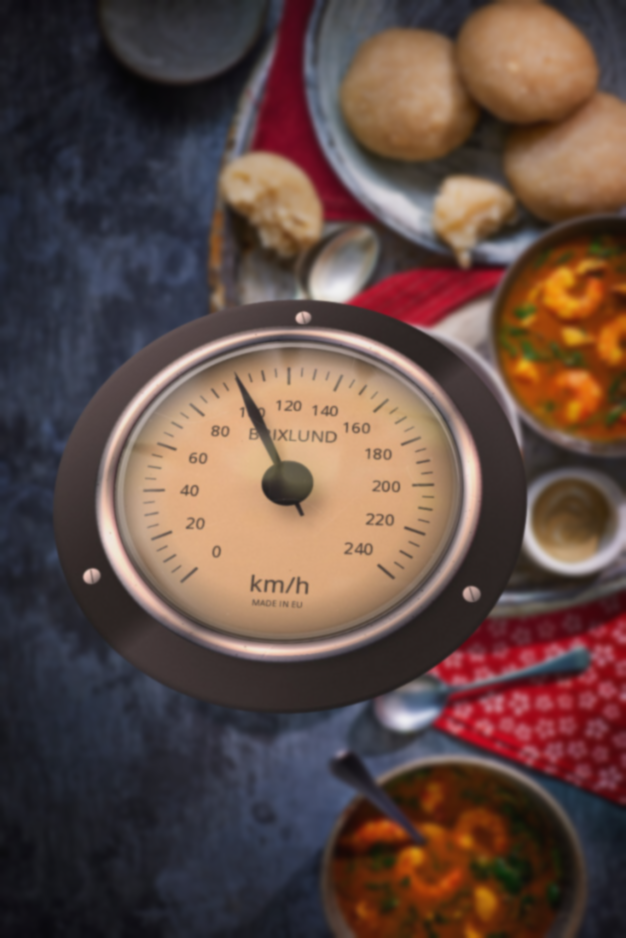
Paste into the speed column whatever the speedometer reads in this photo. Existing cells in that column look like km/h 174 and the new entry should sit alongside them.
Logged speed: km/h 100
